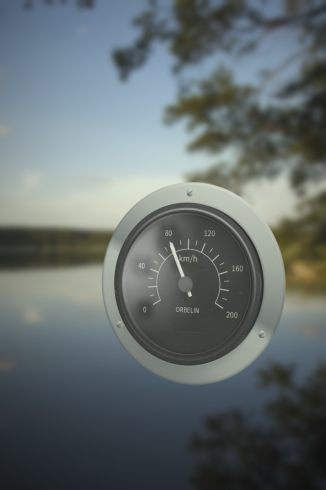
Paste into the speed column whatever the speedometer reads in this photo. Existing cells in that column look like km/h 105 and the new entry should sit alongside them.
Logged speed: km/h 80
